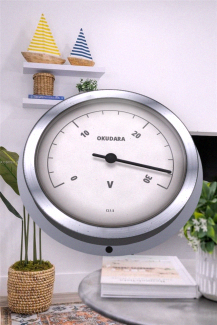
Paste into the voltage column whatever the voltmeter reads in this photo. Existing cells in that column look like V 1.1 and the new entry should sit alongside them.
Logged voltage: V 28
